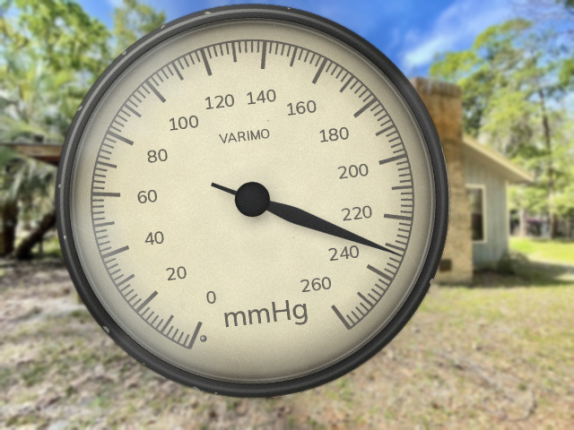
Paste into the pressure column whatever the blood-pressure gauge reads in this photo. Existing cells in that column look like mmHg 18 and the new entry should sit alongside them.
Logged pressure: mmHg 232
